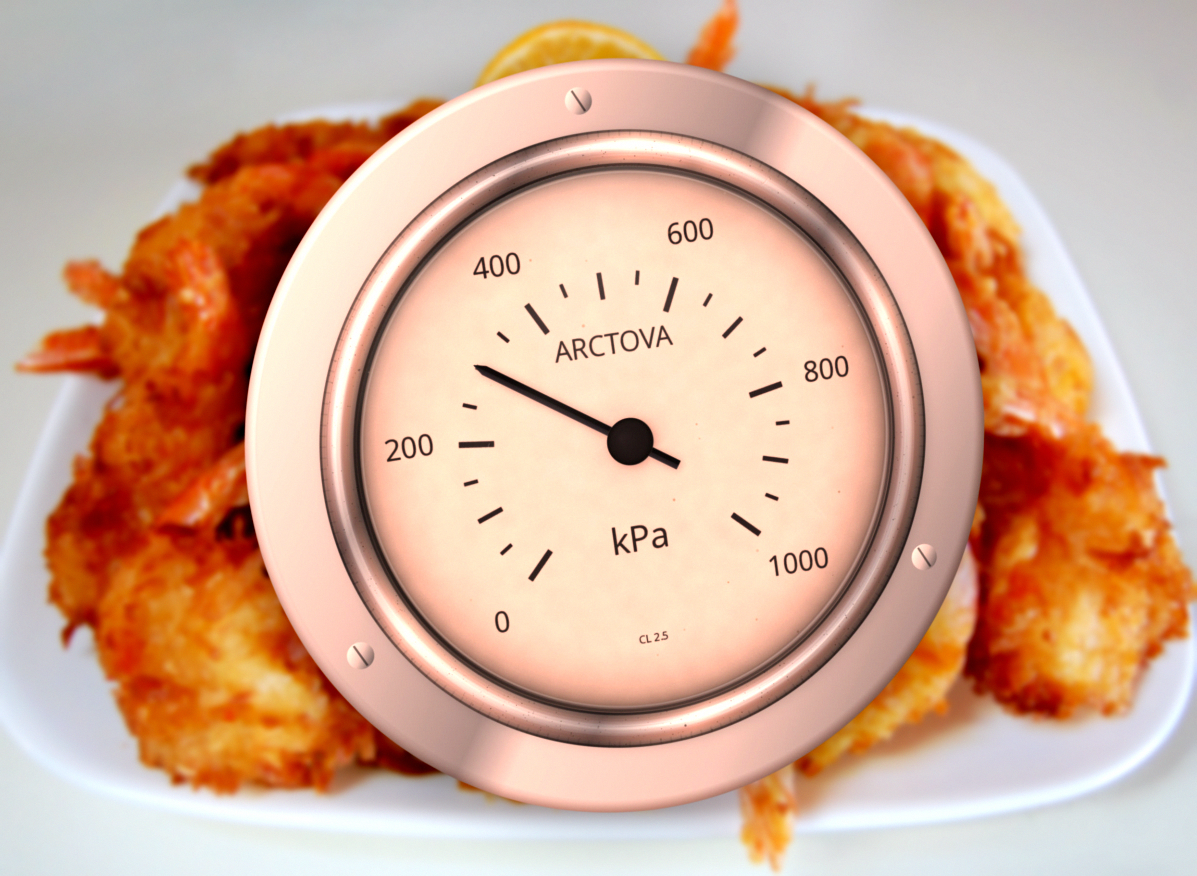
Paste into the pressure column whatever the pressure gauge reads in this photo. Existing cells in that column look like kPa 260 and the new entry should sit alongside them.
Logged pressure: kPa 300
